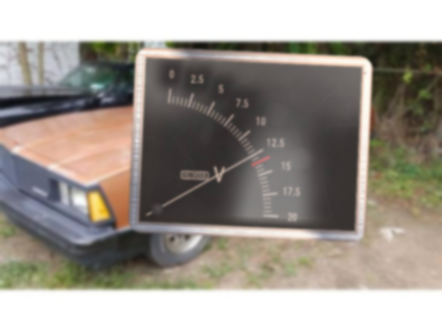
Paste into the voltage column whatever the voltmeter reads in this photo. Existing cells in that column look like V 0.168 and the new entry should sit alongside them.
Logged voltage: V 12.5
